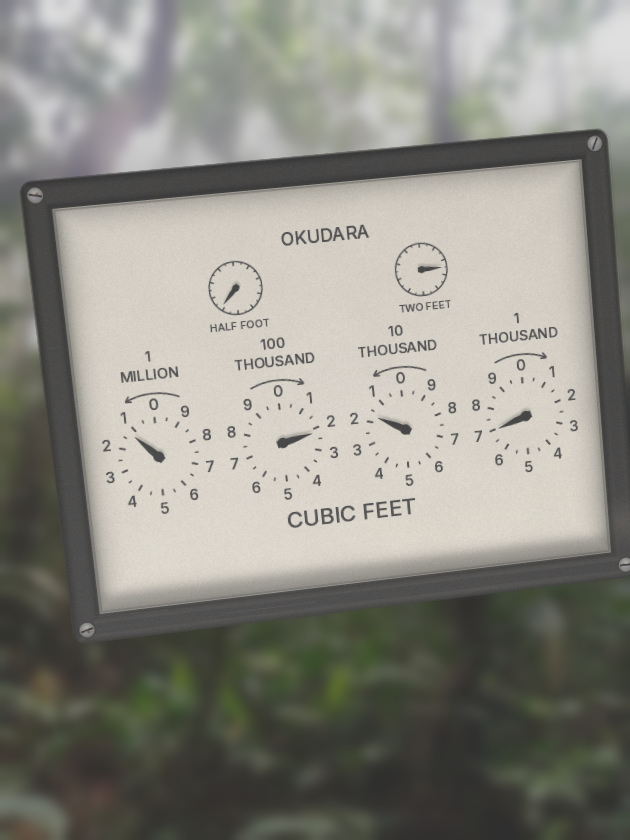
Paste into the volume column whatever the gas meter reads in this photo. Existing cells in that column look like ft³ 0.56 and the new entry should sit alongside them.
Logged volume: ft³ 121700
